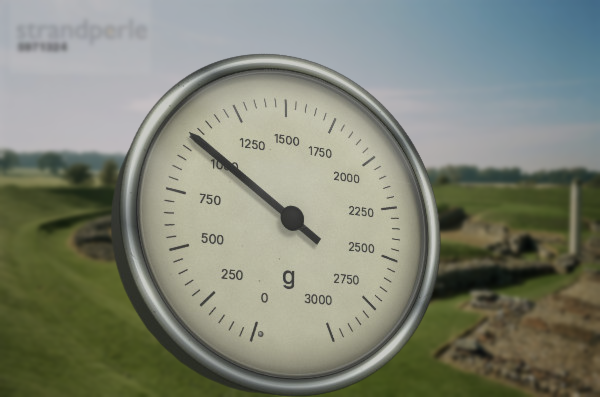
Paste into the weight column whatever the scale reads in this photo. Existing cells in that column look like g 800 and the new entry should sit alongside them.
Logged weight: g 1000
